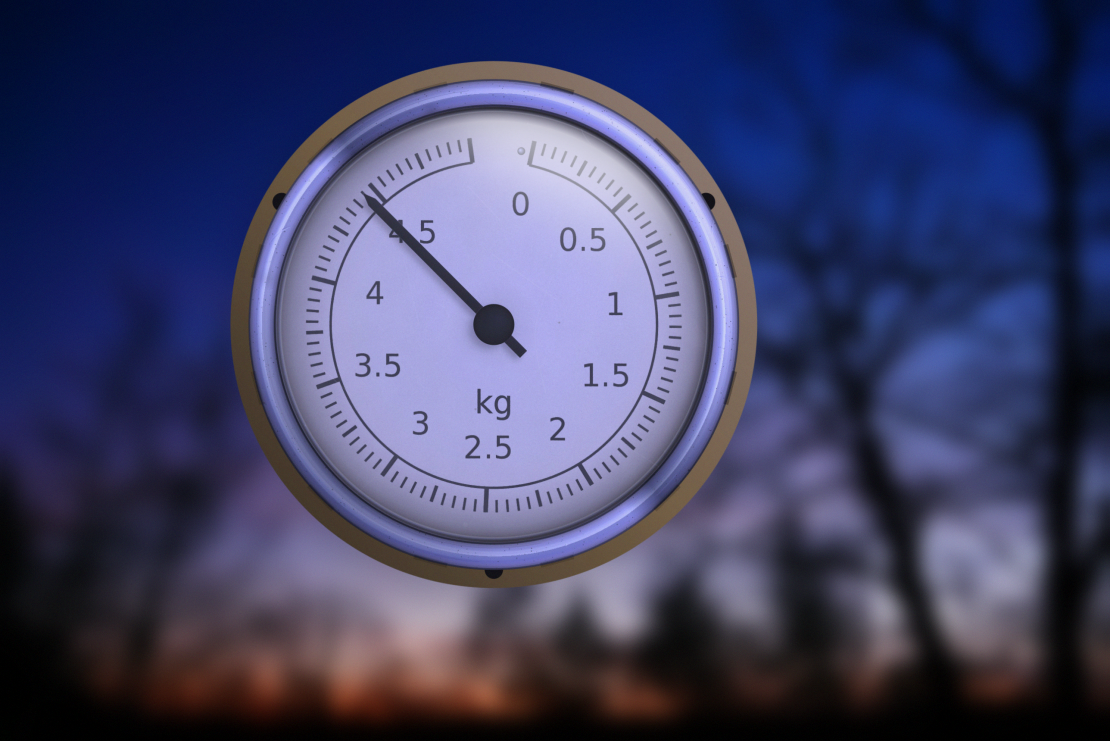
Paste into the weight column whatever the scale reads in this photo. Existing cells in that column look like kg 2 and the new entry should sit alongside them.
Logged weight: kg 4.45
